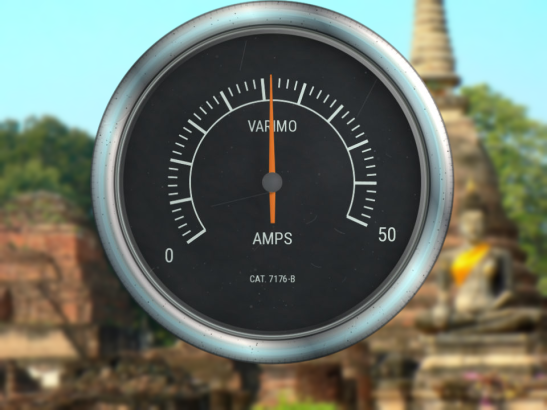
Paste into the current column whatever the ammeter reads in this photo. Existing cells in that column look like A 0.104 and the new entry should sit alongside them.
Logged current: A 26
